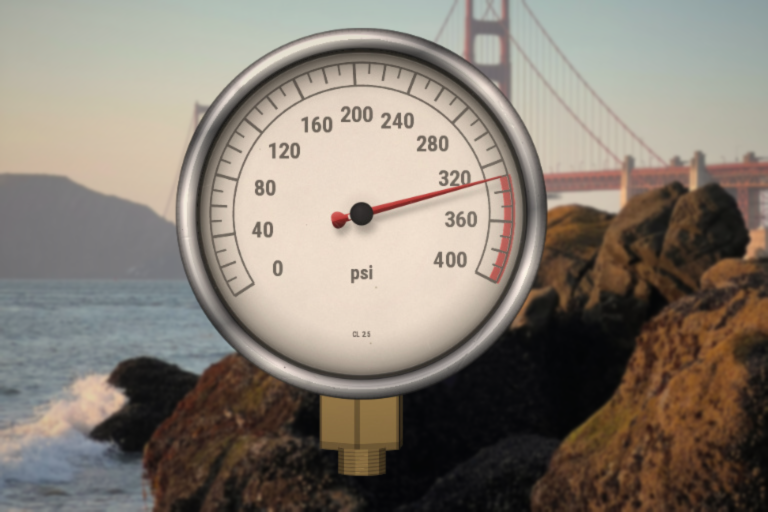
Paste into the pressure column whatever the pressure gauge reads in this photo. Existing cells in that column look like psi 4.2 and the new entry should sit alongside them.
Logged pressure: psi 330
